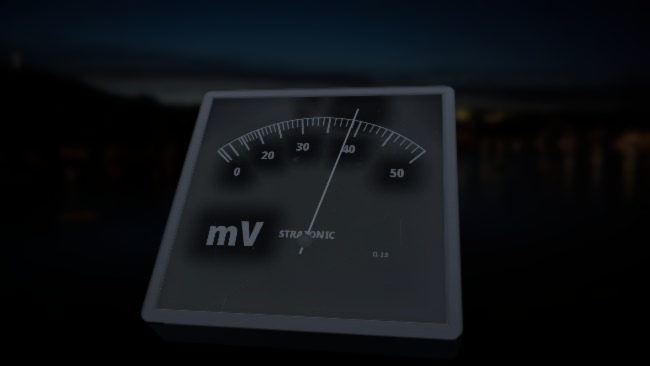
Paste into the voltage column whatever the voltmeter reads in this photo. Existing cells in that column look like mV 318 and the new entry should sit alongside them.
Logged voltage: mV 39
